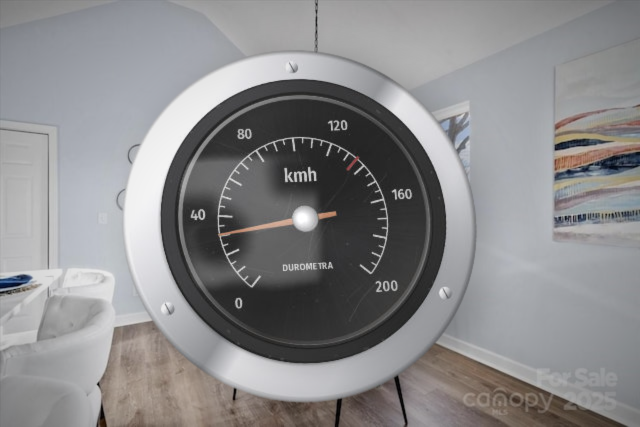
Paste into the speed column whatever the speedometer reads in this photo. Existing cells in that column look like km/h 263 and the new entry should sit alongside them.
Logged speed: km/h 30
